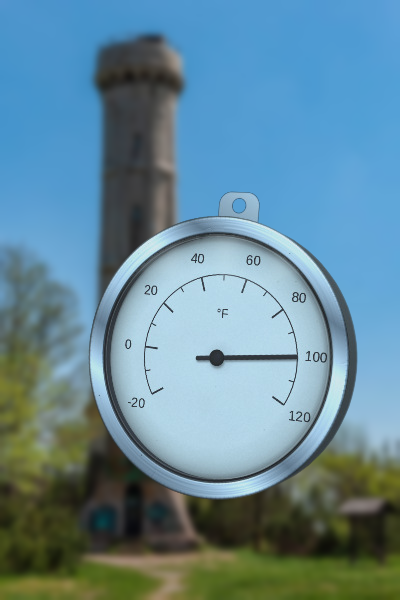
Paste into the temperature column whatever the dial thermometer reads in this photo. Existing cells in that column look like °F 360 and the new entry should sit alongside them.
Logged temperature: °F 100
